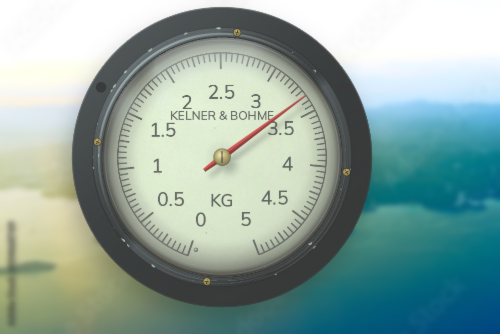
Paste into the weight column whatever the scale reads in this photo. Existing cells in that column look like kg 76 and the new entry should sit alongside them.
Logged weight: kg 3.35
